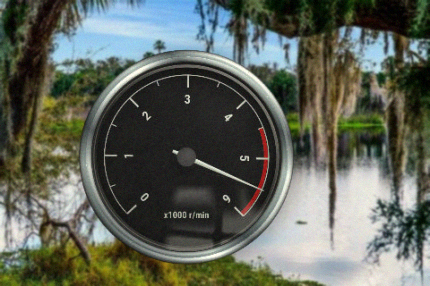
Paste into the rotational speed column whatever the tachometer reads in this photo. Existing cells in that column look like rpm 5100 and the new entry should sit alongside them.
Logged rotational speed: rpm 5500
